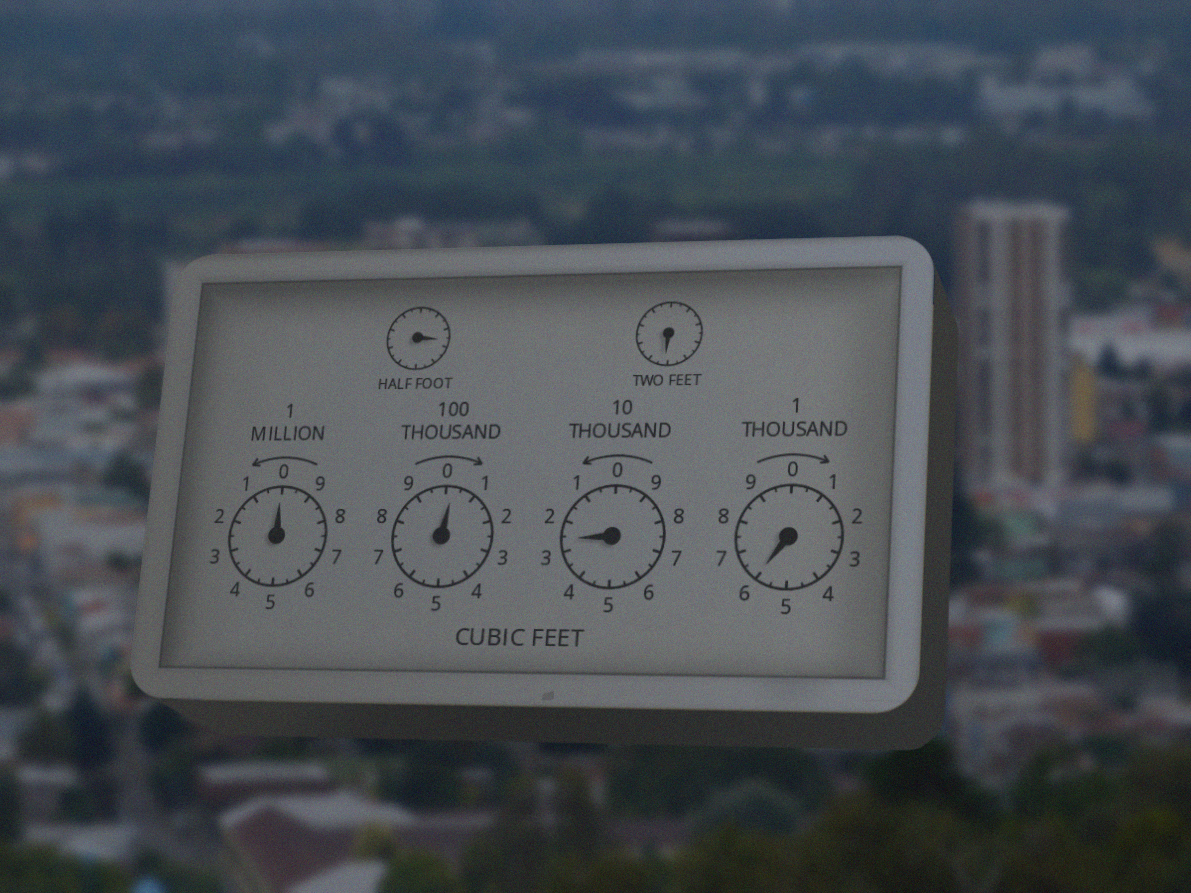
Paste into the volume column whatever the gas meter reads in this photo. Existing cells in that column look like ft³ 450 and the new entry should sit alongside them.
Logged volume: ft³ 2600
